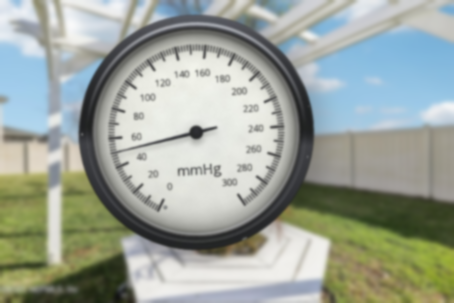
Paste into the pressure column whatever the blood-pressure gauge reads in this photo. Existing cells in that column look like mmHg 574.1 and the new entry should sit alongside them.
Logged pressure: mmHg 50
